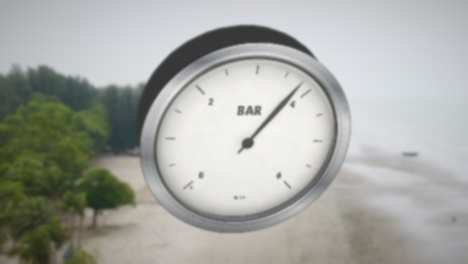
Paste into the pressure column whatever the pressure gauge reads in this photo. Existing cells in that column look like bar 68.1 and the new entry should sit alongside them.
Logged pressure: bar 3.75
